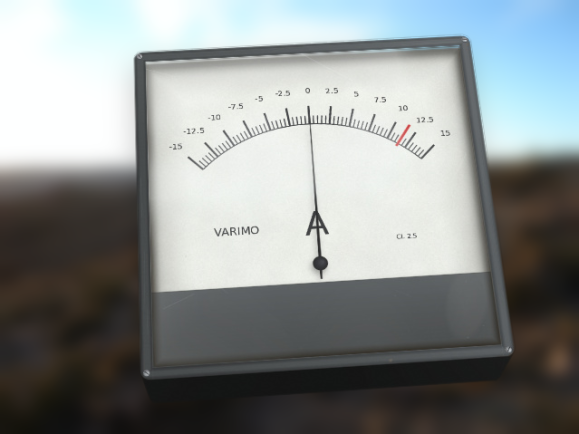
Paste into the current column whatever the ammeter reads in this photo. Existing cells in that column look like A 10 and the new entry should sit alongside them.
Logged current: A 0
